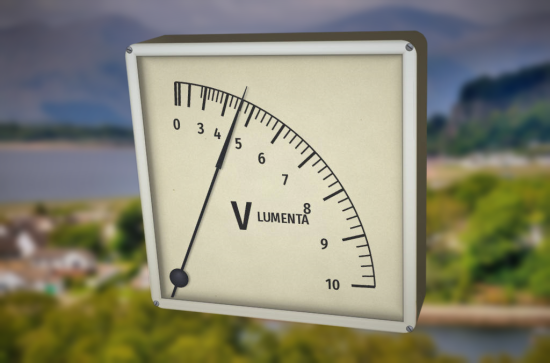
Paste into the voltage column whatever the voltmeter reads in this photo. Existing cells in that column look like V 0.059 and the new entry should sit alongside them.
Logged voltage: V 4.6
